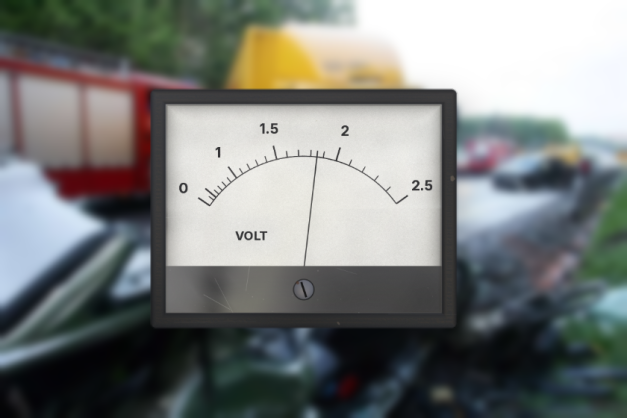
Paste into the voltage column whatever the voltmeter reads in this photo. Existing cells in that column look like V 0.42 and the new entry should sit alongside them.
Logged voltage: V 1.85
